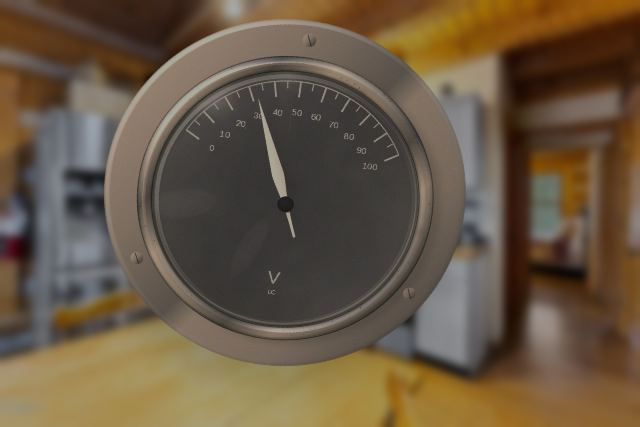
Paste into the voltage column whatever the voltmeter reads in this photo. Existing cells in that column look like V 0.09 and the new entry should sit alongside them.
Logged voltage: V 32.5
